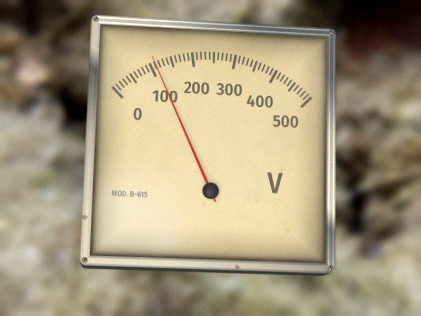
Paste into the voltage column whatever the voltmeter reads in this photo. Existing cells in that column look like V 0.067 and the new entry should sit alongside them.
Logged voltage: V 110
